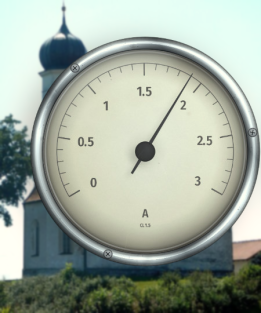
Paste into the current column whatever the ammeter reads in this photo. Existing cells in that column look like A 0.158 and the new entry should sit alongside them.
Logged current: A 1.9
